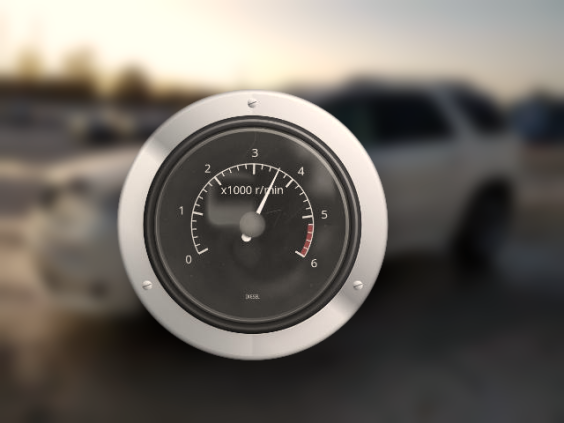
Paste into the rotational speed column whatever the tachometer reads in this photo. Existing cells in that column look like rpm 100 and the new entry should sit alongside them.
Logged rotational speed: rpm 3600
